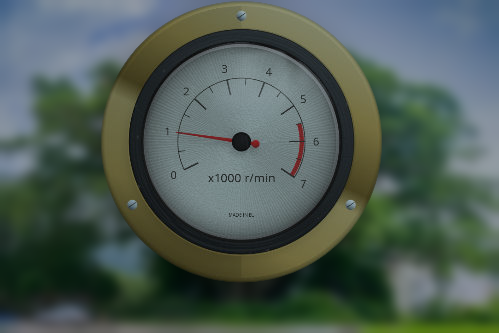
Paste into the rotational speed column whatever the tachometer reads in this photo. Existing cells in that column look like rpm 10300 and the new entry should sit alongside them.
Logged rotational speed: rpm 1000
